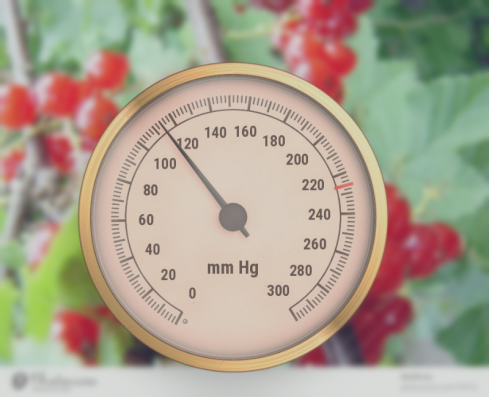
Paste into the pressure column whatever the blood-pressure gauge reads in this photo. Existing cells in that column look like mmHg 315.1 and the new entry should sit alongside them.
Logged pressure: mmHg 114
